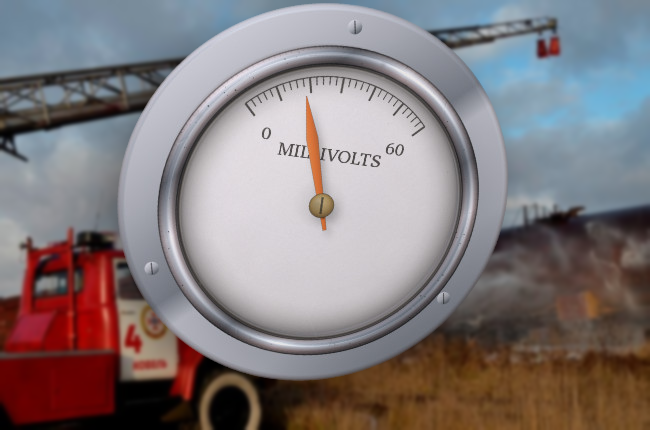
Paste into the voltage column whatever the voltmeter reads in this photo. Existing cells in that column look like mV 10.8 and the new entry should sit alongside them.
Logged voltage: mV 18
